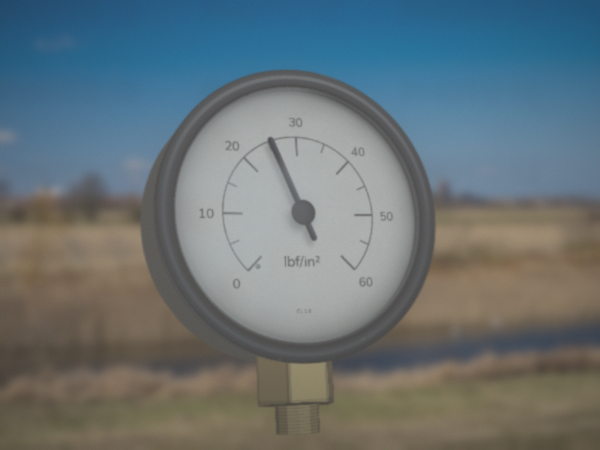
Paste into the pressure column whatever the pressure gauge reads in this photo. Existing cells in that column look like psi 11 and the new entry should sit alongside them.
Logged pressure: psi 25
